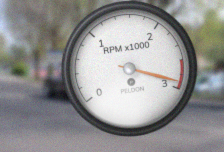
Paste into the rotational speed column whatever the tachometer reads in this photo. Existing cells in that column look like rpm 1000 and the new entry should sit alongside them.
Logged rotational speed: rpm 2900
